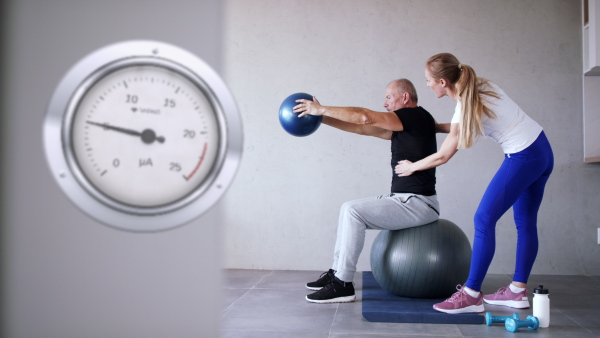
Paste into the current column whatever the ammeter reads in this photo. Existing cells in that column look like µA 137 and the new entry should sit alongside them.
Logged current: µA 5
